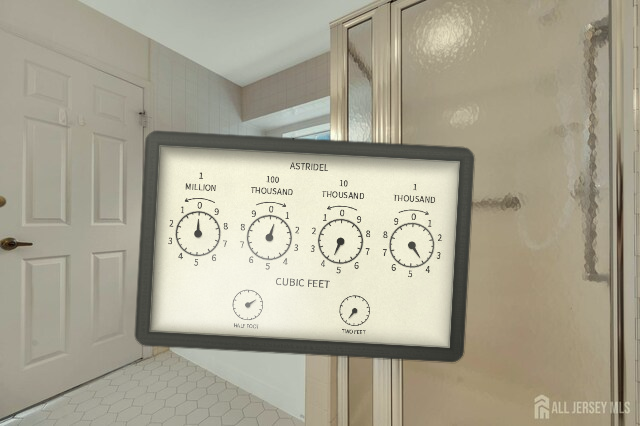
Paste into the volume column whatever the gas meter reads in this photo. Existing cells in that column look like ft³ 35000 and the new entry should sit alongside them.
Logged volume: ft³ 4400
